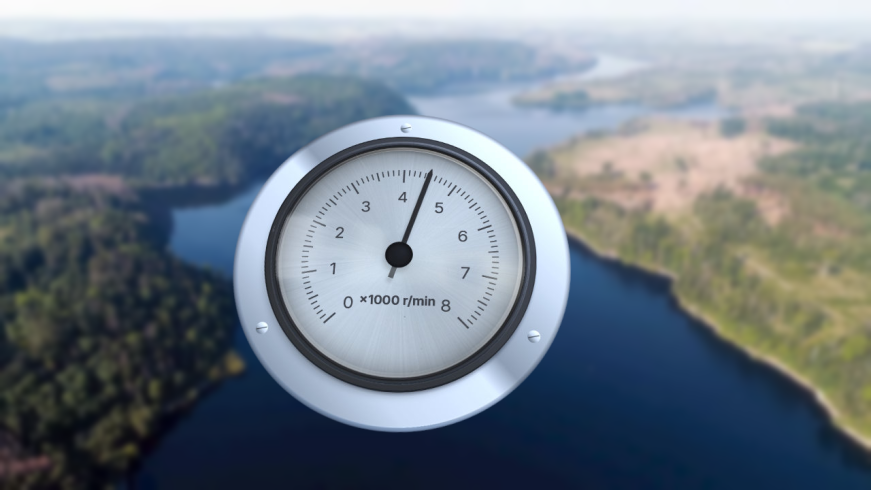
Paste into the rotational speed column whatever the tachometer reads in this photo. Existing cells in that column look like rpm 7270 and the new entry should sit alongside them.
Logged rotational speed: rpm 4500
